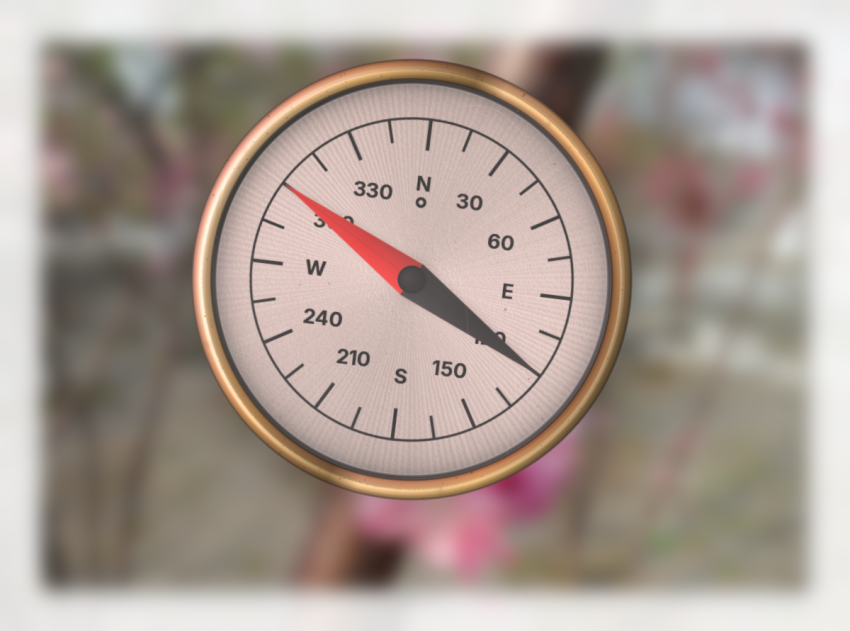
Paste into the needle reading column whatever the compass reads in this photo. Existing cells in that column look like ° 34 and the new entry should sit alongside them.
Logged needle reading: ° 300
